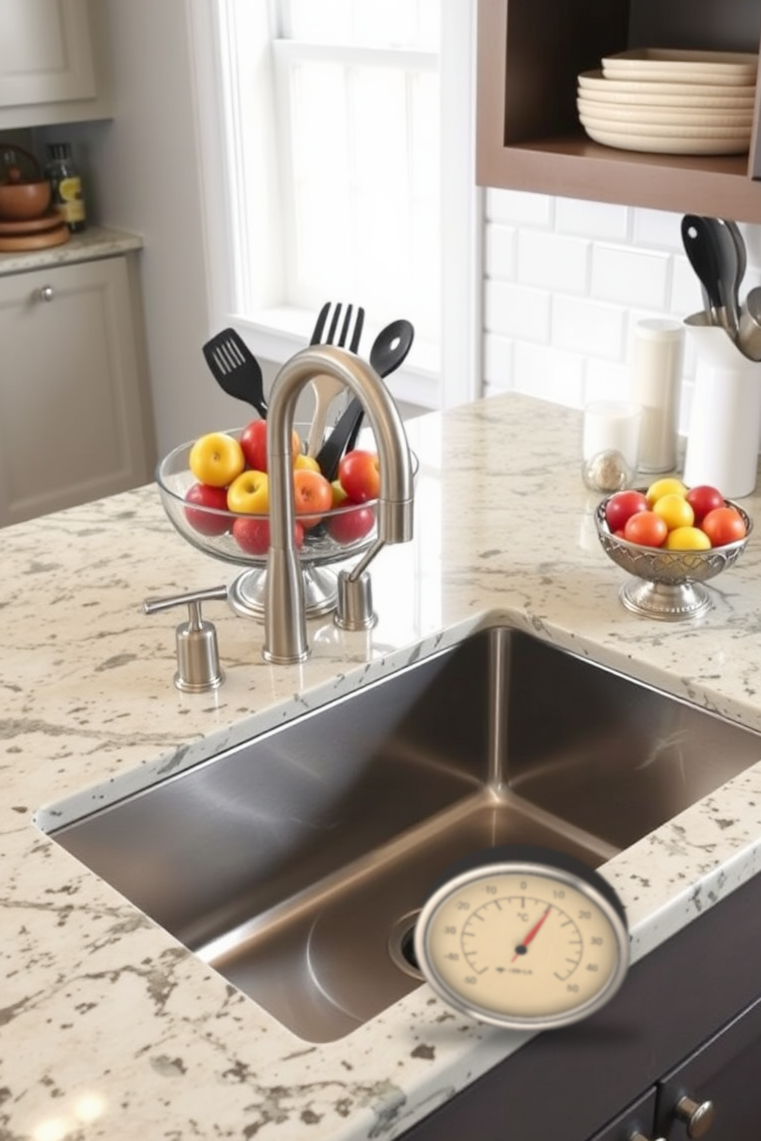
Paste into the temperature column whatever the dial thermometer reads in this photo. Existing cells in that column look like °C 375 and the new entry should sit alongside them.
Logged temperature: °C 10
